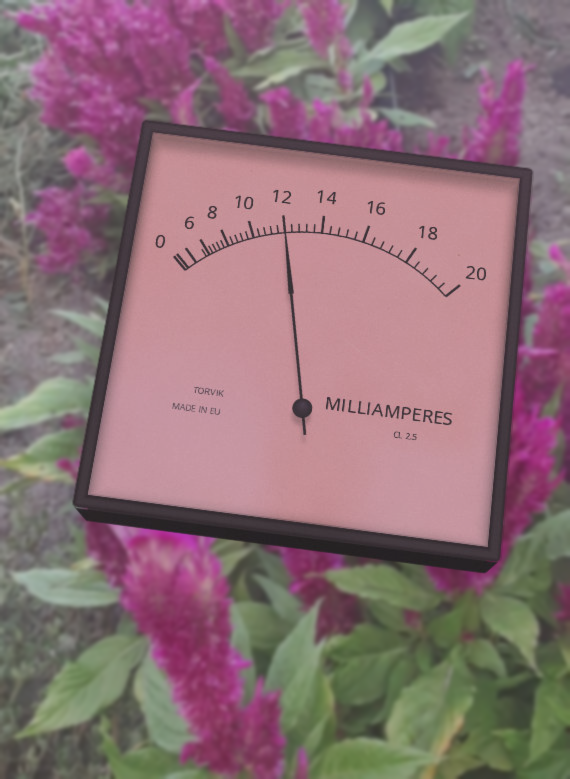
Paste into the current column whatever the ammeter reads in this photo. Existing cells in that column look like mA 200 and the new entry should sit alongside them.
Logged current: mA 12
